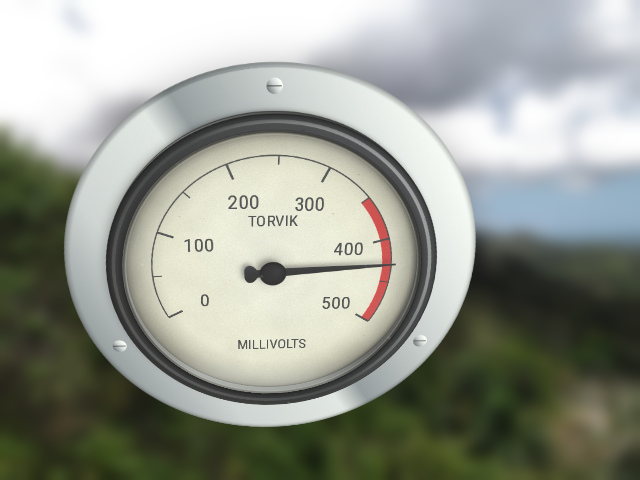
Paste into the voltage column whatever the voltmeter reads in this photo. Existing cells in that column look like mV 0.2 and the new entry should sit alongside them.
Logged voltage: mV 425
